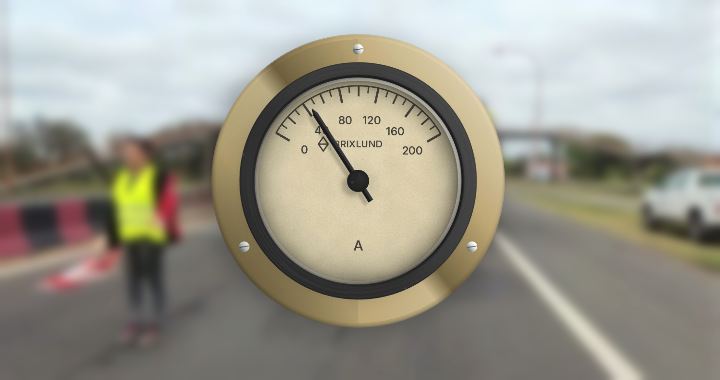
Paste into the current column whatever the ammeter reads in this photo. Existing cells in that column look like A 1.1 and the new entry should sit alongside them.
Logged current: A 45
